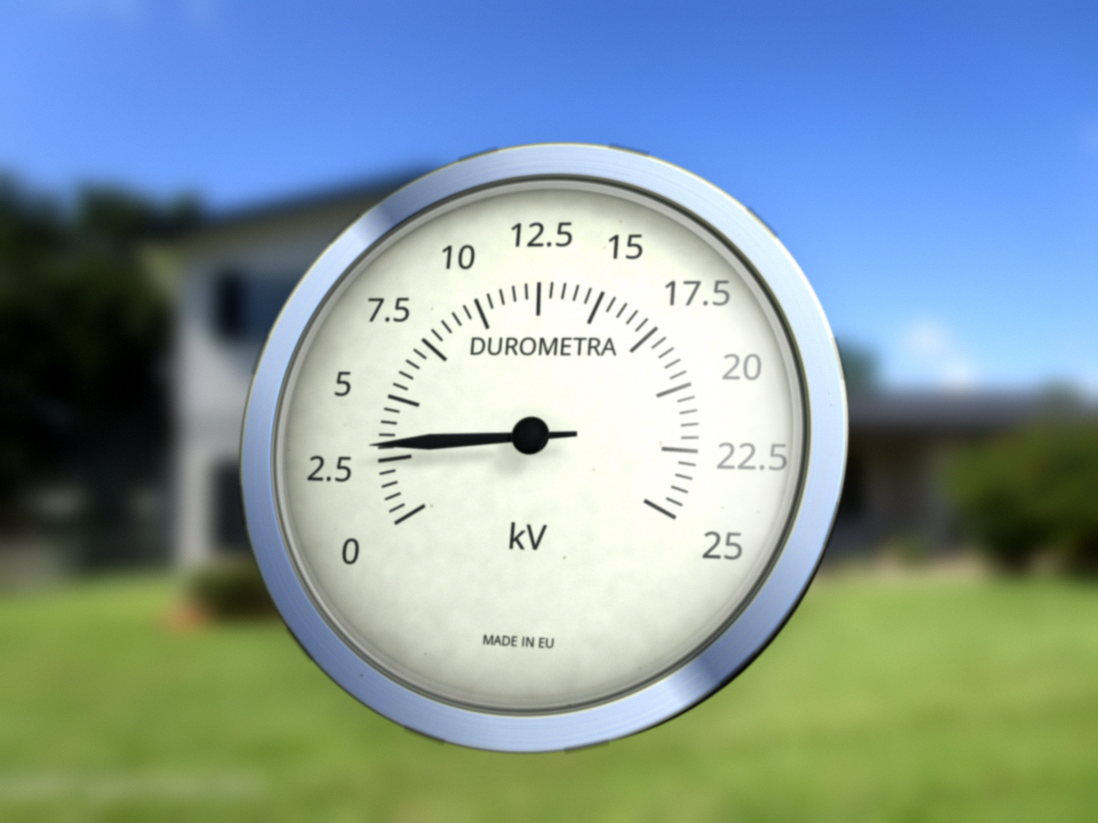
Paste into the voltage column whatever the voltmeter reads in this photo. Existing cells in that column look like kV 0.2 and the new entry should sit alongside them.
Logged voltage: kV 3
